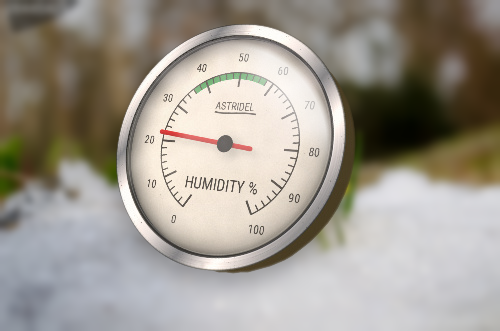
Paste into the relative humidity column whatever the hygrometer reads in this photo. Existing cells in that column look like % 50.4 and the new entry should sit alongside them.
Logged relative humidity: % 22
